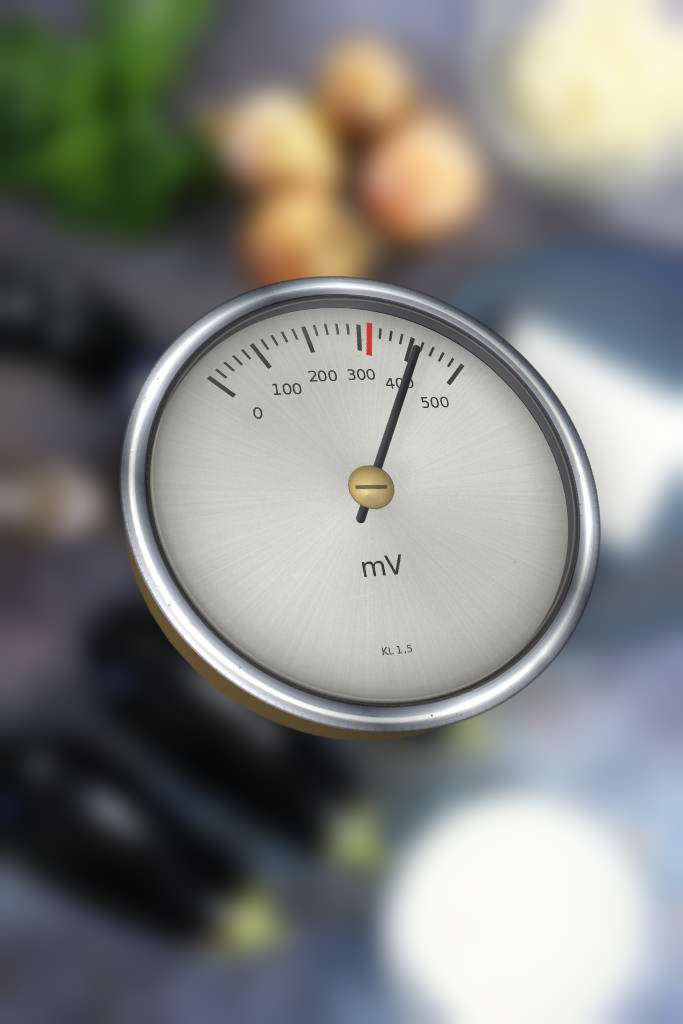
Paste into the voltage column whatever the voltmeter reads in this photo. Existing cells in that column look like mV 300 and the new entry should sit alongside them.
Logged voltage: mV 410
